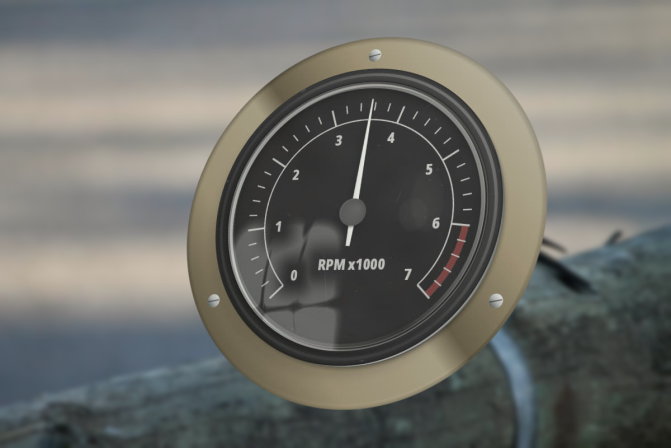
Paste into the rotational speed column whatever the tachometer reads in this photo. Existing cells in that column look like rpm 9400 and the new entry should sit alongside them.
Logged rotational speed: rpm 3600
